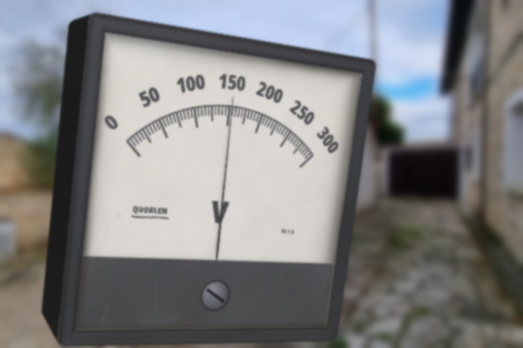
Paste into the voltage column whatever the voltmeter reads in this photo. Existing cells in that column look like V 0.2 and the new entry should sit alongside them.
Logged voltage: V 150
